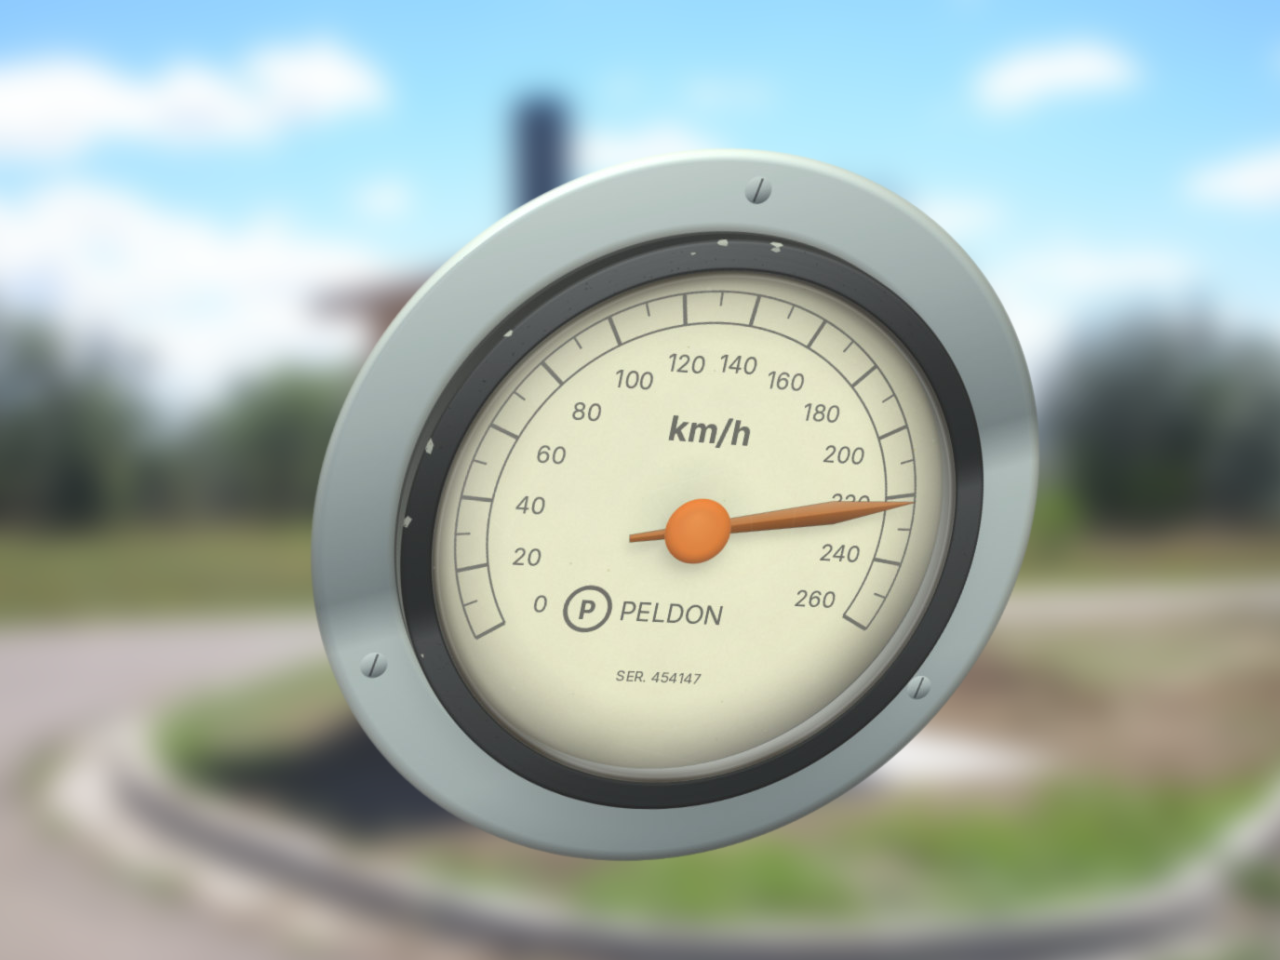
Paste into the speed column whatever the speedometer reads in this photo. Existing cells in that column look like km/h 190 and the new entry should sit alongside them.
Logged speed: km/h 220
